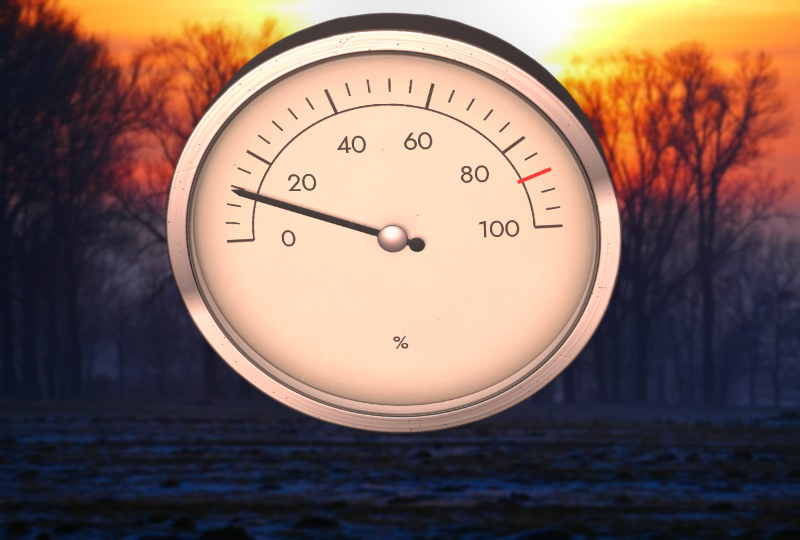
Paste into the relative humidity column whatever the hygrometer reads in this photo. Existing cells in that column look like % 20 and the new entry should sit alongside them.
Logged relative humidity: % 12
